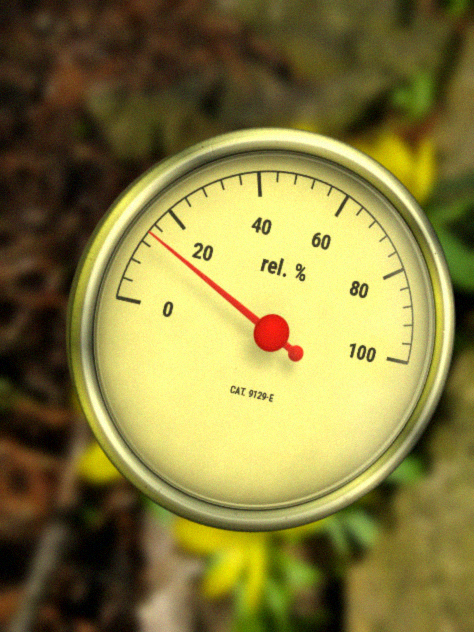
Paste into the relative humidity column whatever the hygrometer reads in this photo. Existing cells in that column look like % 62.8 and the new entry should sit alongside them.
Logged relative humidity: % 14
